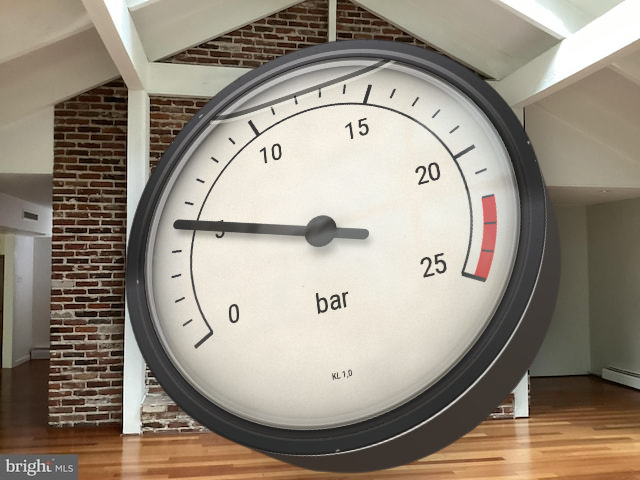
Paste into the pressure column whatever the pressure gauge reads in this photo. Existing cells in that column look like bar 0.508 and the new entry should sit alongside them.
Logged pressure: bar 5
